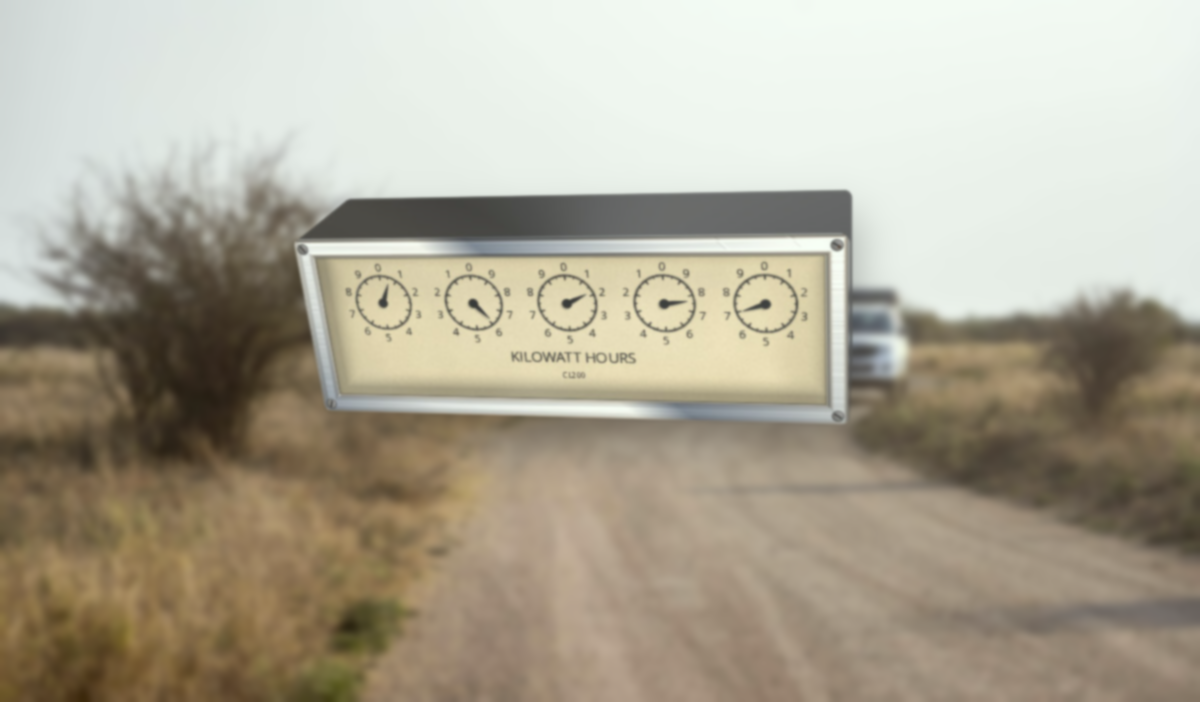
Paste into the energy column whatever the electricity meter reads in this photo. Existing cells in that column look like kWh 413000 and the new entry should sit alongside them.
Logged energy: kWh 6177
